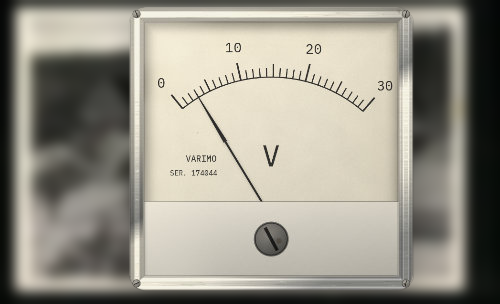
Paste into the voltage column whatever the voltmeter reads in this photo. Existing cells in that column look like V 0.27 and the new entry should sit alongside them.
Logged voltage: V 3
